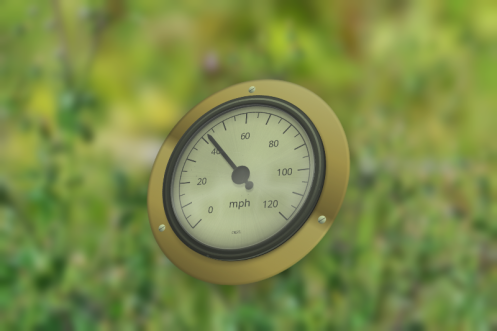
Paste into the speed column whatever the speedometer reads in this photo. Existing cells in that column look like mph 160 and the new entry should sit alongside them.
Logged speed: mph 42.5
